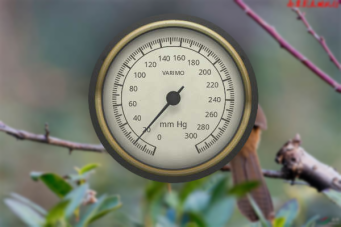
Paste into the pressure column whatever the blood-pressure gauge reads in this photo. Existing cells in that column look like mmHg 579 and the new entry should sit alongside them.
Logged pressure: mmHg 20
